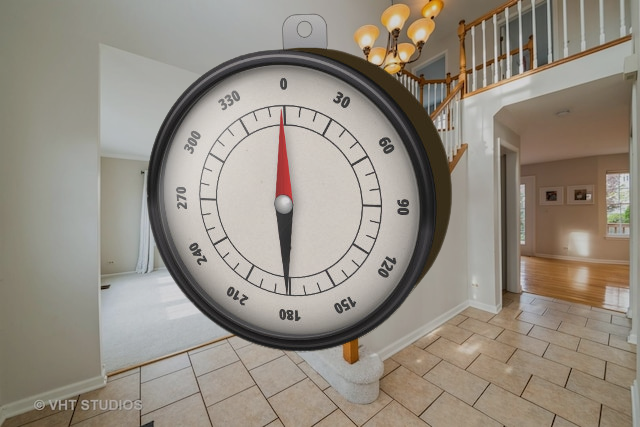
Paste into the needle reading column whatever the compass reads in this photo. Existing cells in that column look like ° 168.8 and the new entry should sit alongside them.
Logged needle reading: ° 0
